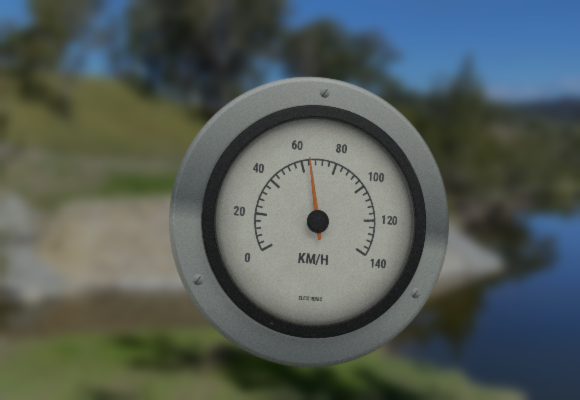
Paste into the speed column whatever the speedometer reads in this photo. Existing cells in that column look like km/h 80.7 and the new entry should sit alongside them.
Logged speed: km/h 64
